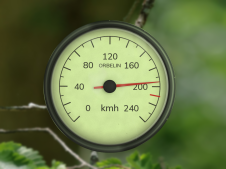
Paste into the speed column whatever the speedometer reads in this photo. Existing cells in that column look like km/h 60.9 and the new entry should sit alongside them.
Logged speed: km/h 195
